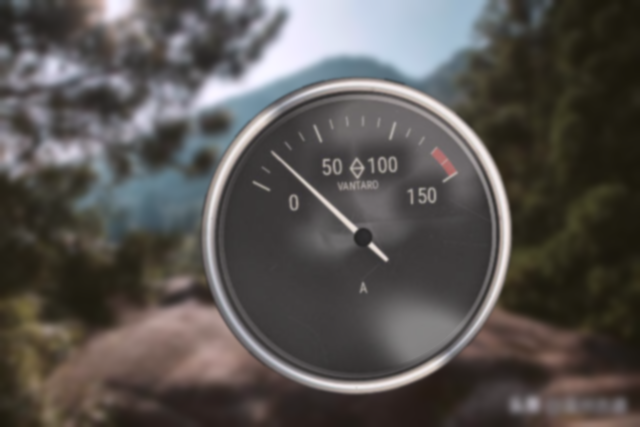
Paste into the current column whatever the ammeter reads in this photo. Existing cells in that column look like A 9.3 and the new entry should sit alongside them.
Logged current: A 20
